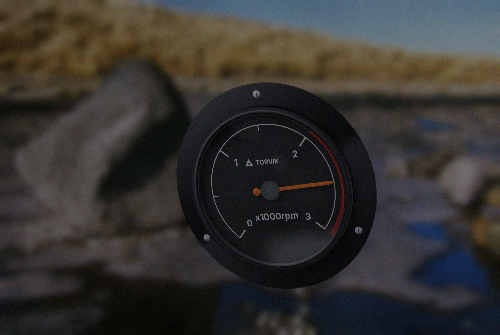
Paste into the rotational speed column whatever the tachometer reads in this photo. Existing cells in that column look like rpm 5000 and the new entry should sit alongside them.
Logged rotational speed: rpm 2500
